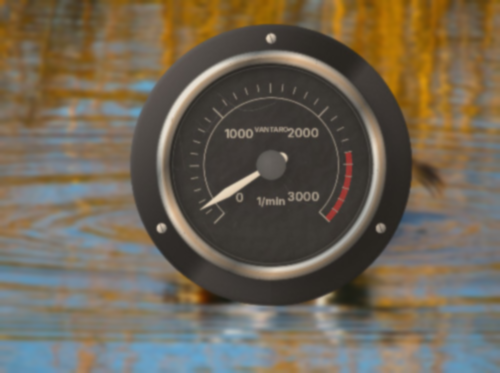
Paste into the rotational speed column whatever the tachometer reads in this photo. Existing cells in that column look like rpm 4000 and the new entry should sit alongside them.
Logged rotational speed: rpm 150
